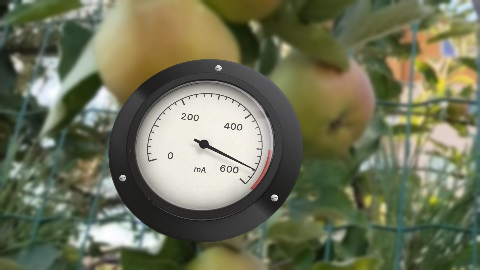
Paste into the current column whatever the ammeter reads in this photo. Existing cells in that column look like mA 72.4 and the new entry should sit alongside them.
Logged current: mA 560
